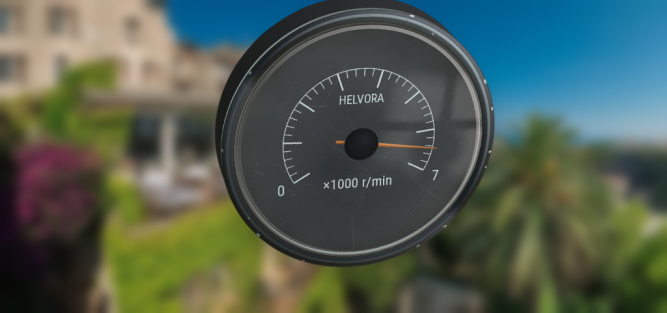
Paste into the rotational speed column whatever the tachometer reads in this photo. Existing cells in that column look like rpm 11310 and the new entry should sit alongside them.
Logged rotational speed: rpm 6400
